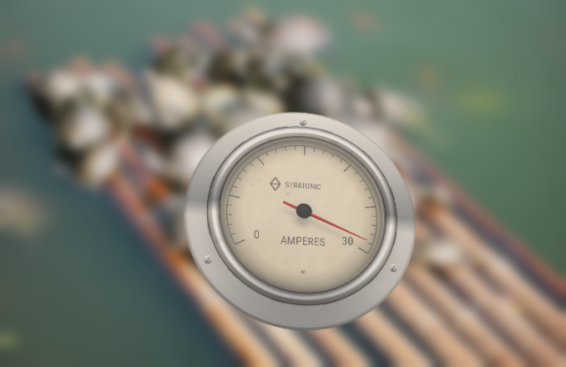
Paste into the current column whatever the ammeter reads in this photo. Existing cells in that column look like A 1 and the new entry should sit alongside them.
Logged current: A 29
